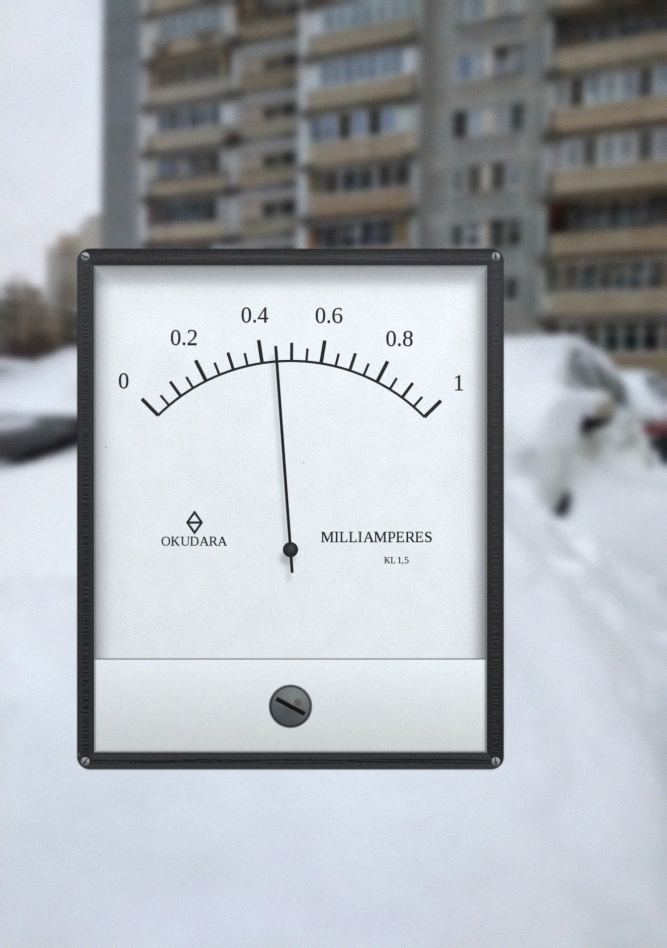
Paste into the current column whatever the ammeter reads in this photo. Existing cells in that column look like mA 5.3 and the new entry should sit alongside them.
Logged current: mA 0.45
